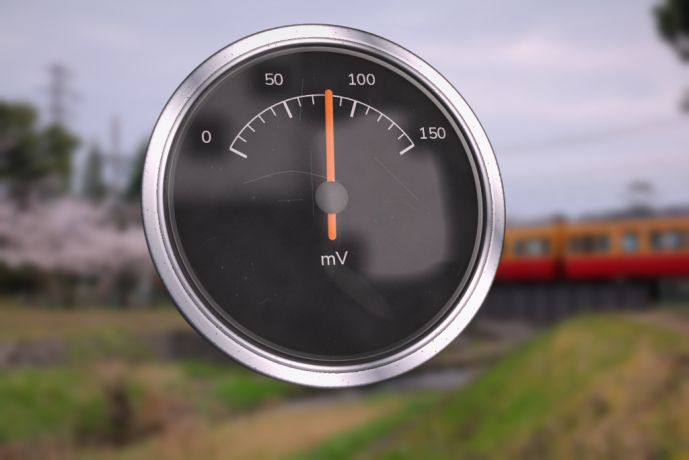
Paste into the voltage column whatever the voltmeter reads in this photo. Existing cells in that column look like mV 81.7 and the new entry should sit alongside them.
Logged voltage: mV 80
